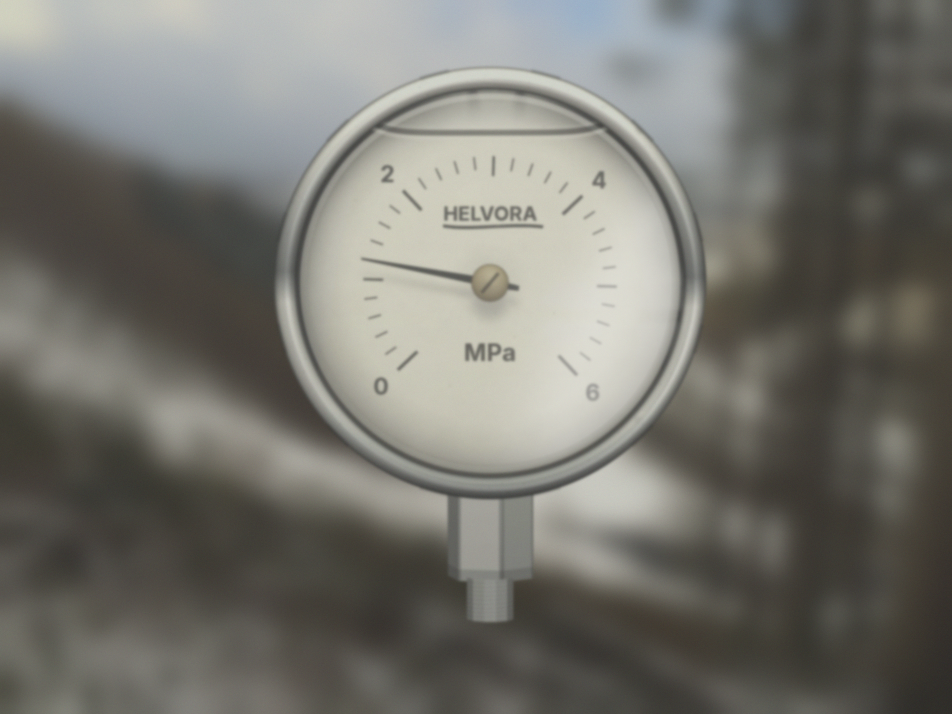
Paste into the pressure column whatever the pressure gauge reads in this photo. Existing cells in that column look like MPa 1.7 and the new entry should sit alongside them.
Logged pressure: MPa 1.2
